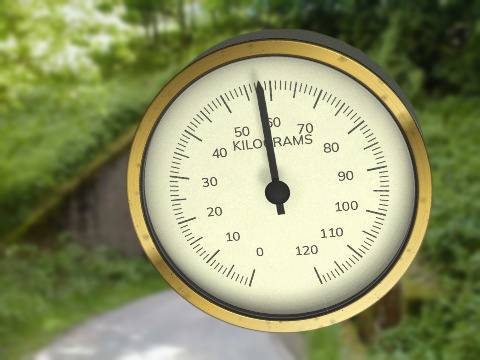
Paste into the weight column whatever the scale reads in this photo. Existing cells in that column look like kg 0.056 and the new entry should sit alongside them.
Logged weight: kg 58
